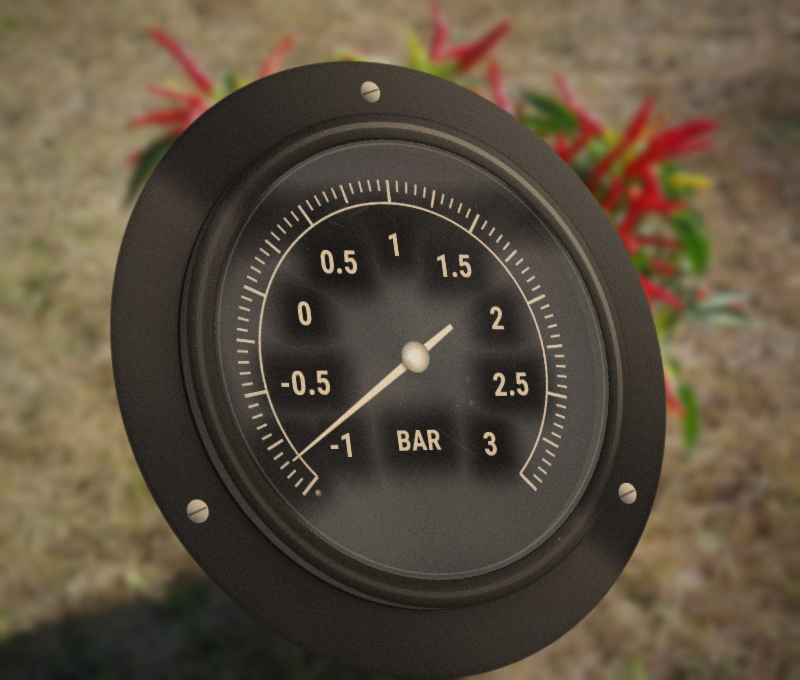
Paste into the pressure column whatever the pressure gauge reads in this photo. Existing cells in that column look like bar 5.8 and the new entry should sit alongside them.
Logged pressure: bar -0.85
